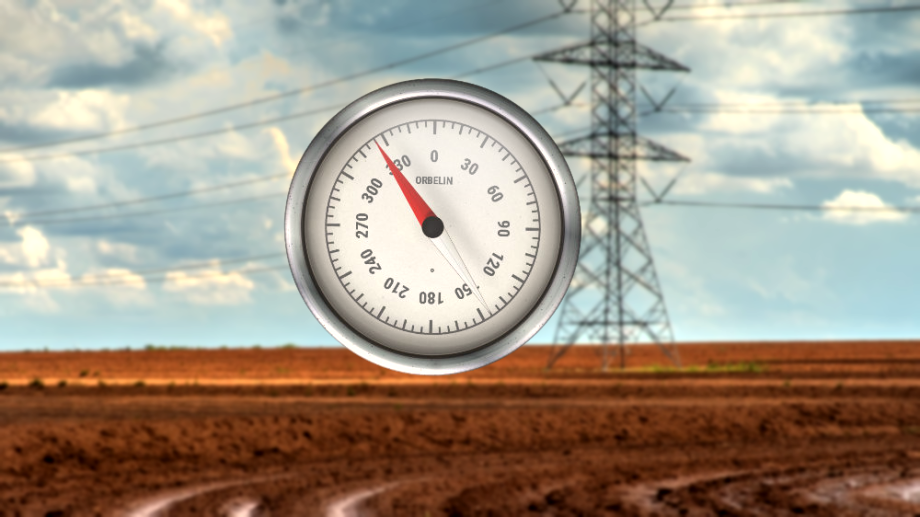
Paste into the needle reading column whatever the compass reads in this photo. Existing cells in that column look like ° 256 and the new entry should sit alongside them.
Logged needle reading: ° 325
